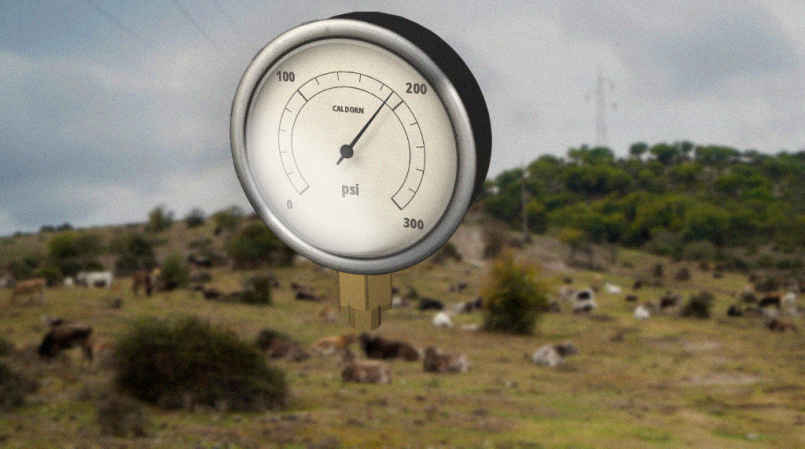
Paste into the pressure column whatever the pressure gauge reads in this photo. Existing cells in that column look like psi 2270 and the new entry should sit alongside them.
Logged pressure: psi 190
